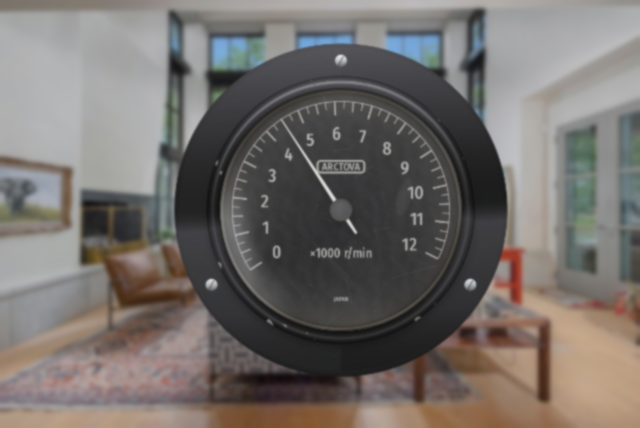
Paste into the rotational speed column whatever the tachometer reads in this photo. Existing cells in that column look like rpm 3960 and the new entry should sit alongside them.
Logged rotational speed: rpm 4500
